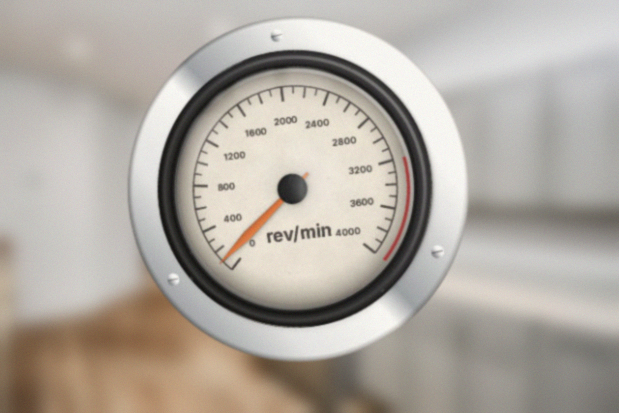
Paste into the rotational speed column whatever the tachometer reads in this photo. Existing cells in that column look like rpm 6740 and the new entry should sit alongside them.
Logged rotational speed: rpm 100
